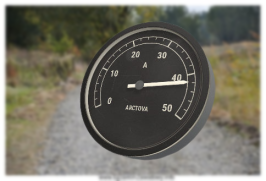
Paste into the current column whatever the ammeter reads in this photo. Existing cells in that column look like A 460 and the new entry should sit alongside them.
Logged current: A 42
